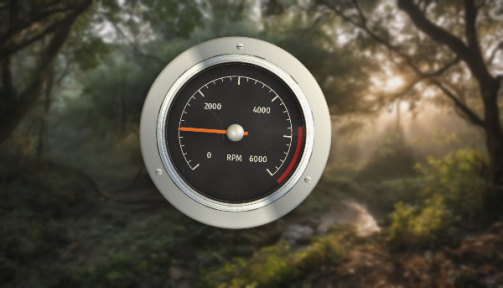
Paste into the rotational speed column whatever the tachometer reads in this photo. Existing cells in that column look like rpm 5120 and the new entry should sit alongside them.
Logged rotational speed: rpm 1000
